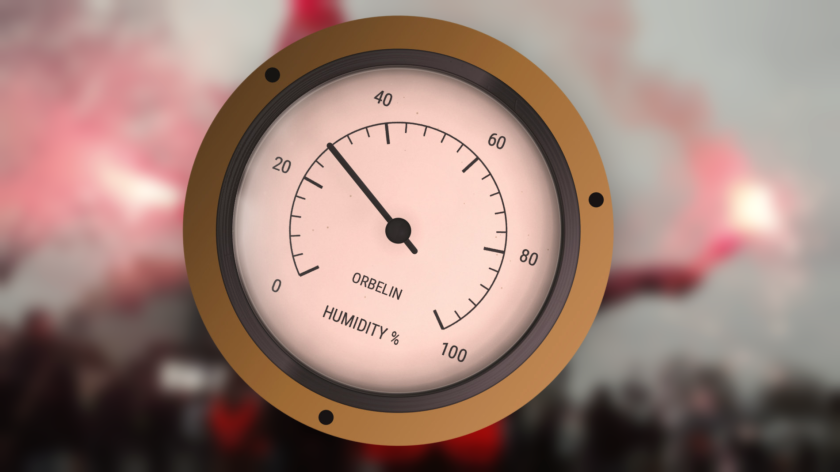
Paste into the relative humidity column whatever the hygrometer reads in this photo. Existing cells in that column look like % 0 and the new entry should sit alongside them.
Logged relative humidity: % 28
